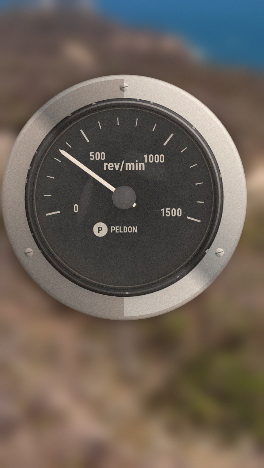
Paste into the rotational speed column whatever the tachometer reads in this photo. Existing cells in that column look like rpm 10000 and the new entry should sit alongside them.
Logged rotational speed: rpm 350
